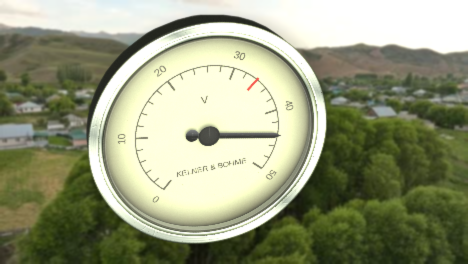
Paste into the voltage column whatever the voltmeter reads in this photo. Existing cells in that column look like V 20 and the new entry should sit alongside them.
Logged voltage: V 44
